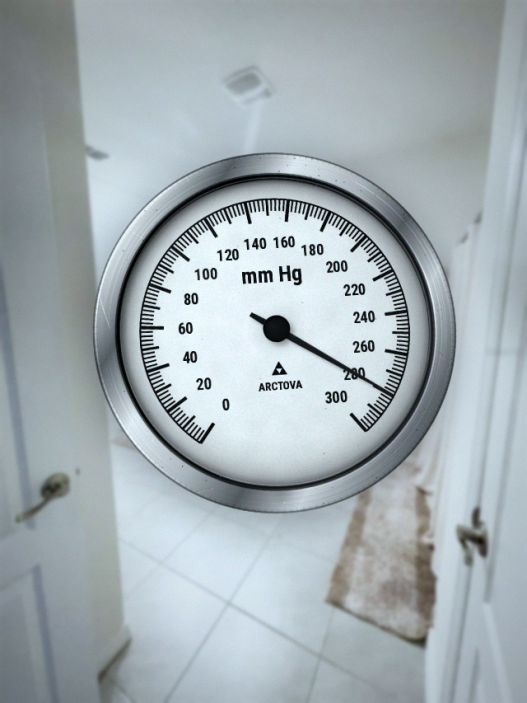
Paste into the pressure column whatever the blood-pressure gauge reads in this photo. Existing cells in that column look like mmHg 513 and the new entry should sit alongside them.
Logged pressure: mmHg 280
